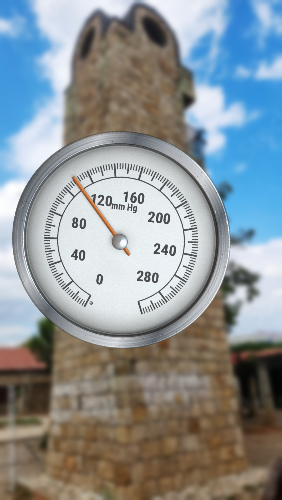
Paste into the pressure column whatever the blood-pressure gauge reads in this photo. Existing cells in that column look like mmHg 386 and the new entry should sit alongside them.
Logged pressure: mmHg 110
